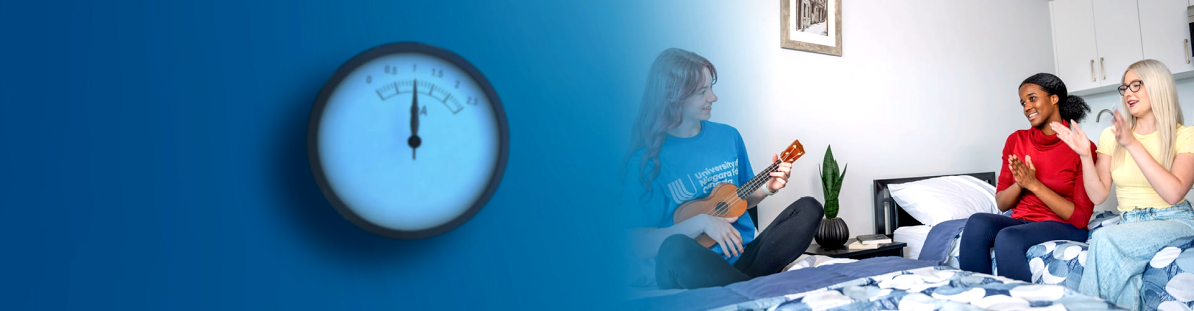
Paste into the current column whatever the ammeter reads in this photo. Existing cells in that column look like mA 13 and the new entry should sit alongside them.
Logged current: mA 1
